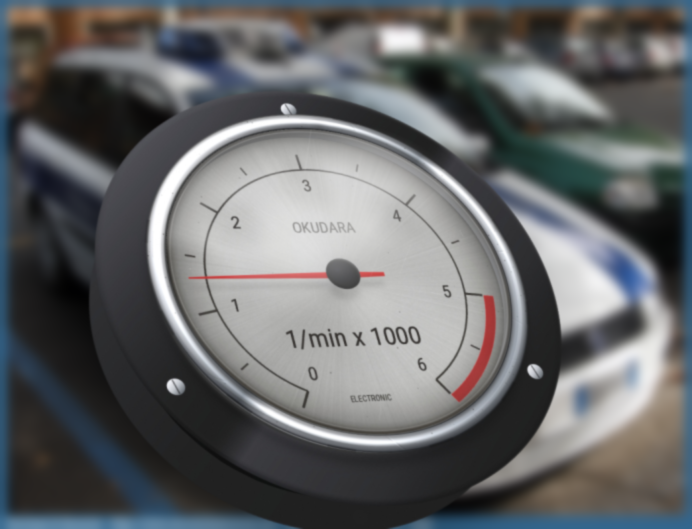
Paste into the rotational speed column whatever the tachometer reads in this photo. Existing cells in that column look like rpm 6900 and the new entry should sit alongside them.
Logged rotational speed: rpm 1250
